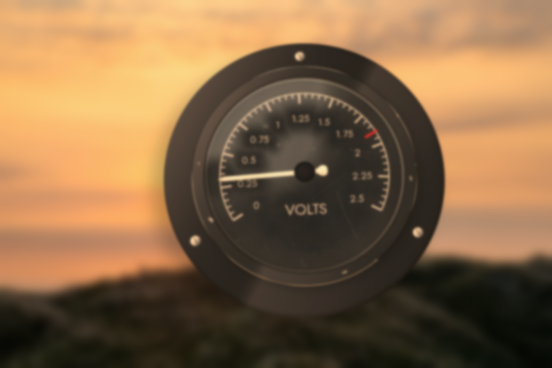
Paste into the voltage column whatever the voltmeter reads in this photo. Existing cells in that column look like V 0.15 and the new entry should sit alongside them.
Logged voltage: V 0.3
